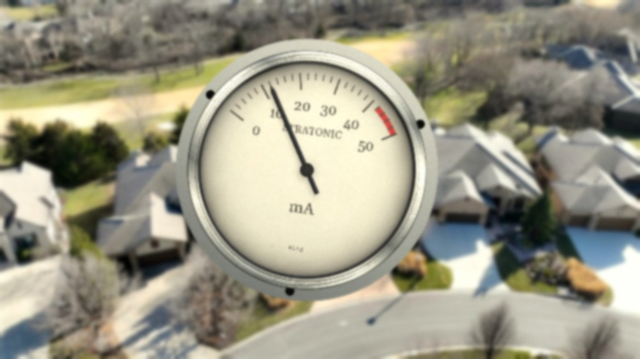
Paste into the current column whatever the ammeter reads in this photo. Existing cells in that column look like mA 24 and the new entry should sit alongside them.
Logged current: mA 12
